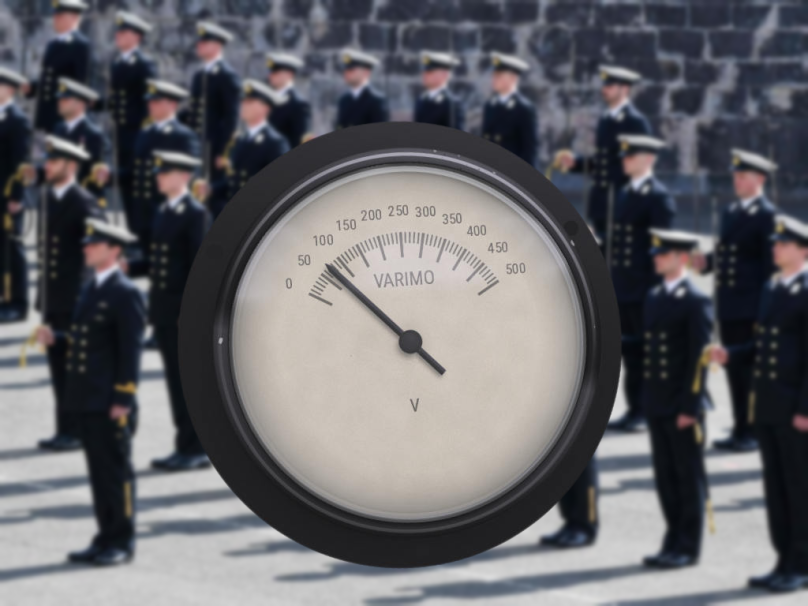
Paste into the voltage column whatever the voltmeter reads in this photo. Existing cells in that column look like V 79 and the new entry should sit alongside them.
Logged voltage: V 70
